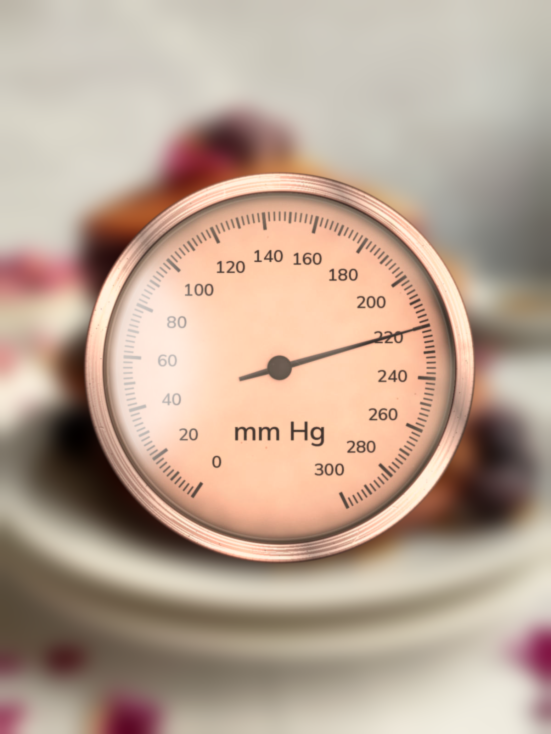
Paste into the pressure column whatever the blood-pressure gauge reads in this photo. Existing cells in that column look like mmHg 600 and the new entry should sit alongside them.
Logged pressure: mmHg 220
